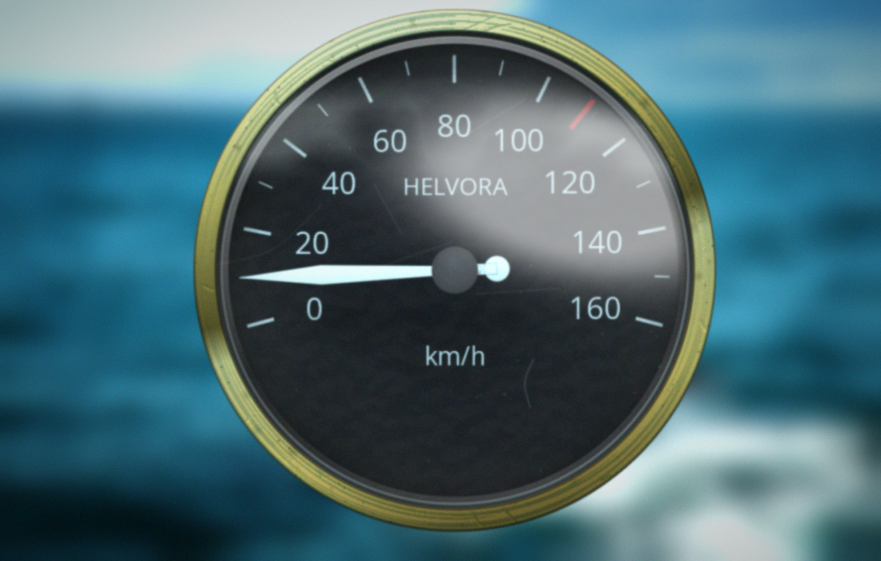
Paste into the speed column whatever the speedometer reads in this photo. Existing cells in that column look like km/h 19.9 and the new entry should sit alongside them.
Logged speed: km/h 10
